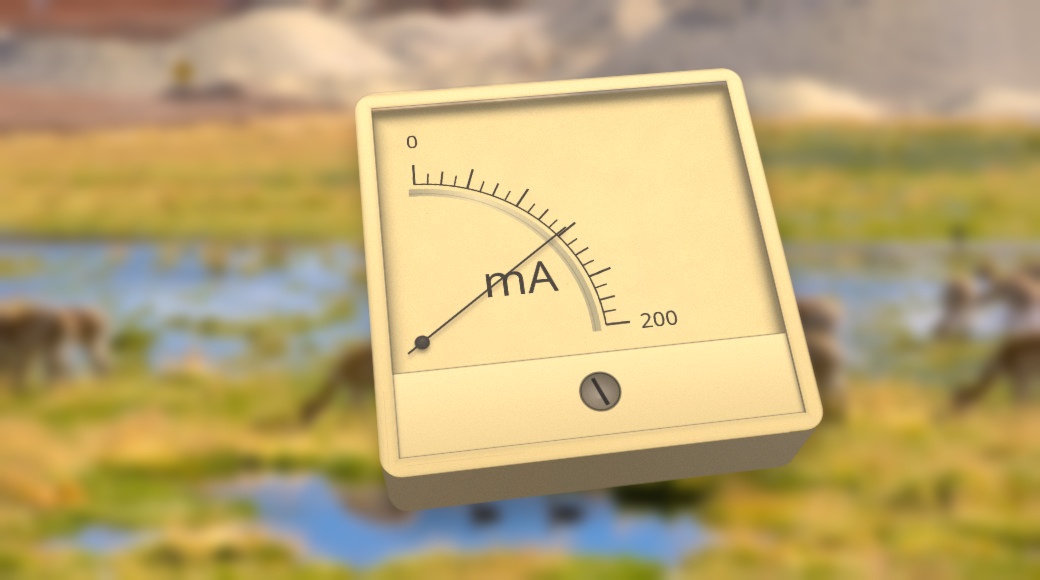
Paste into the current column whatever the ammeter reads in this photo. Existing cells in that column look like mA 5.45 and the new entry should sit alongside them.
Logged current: mA 120
